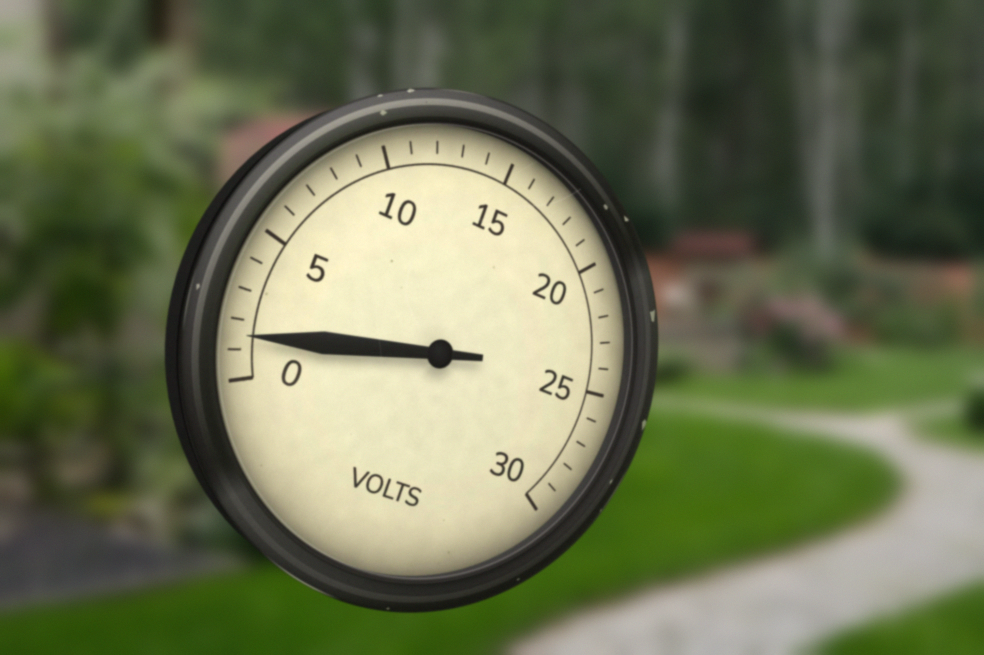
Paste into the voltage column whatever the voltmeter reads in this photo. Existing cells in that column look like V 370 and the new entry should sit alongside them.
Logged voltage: V 1.5
